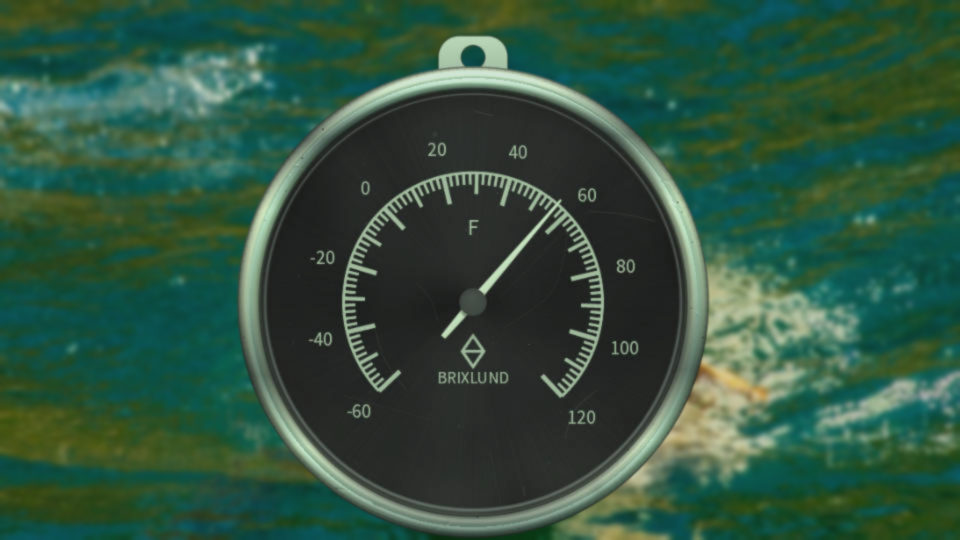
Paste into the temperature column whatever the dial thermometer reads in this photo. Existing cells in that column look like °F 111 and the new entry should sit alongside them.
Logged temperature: °F 56
